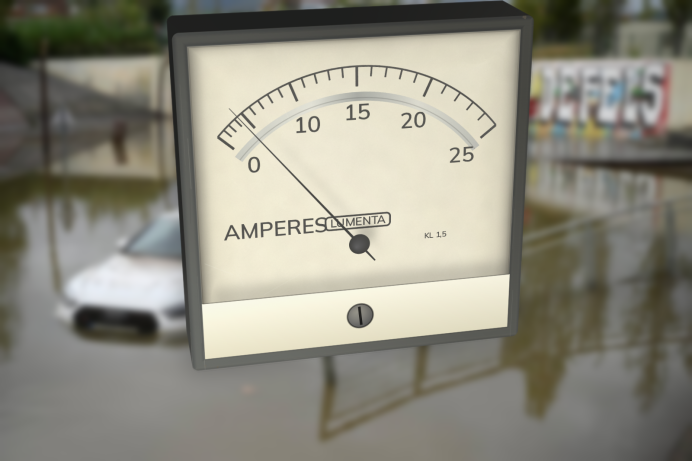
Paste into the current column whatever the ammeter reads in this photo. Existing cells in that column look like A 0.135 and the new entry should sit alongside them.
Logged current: A 4.5
